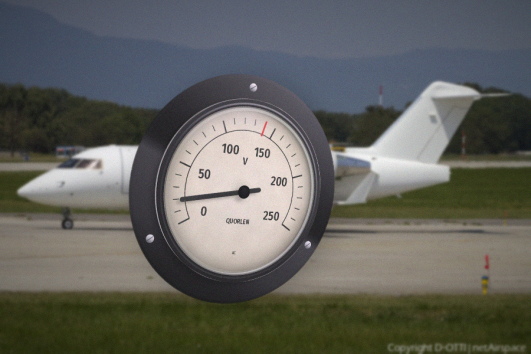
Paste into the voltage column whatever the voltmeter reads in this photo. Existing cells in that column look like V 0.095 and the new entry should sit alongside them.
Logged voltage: V 20
